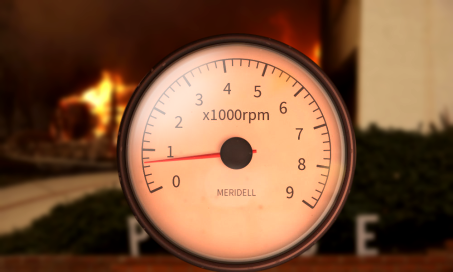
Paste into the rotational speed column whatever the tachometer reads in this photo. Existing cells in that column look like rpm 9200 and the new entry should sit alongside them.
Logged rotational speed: rpm 700
